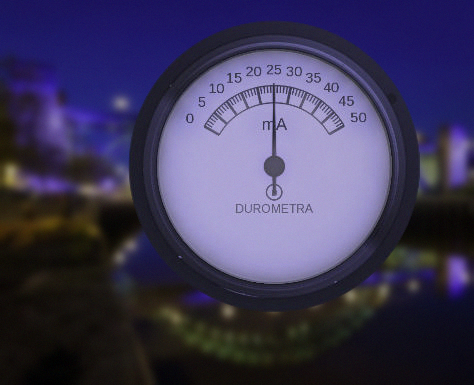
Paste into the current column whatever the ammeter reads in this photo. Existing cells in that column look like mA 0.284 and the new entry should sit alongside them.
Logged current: mA 25
